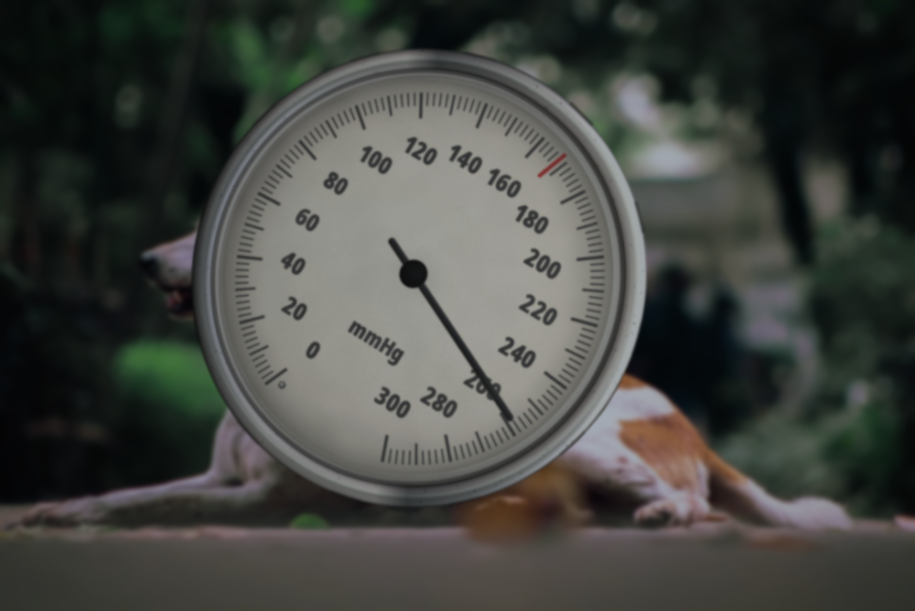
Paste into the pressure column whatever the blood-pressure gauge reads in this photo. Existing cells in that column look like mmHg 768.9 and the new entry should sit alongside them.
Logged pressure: mmHg 258
